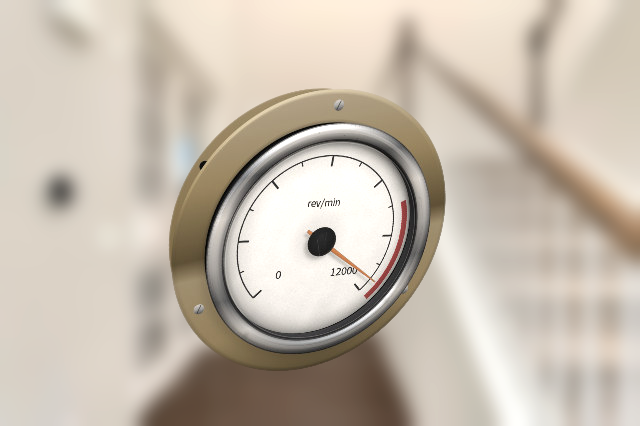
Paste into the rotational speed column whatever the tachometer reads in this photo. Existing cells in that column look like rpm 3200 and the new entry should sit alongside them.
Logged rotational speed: rpm 11500
